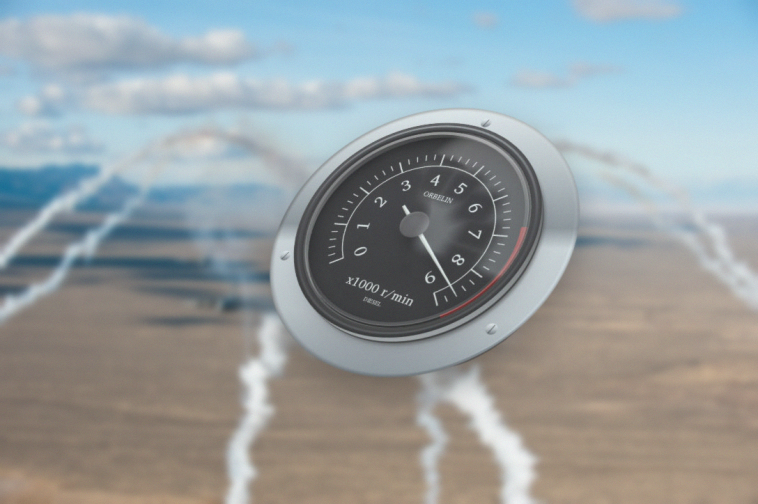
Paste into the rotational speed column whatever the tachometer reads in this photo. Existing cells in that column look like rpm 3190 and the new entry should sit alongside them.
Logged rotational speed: rpm 8600
